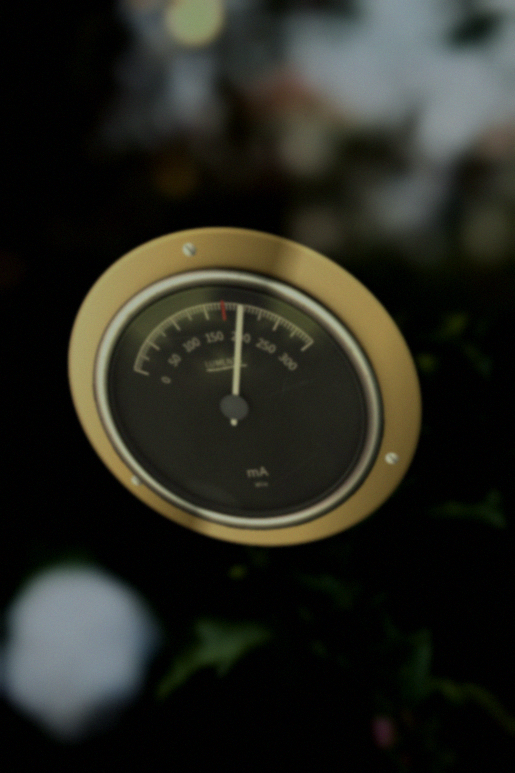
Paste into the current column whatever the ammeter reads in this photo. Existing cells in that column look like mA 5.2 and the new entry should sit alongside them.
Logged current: mA 200
